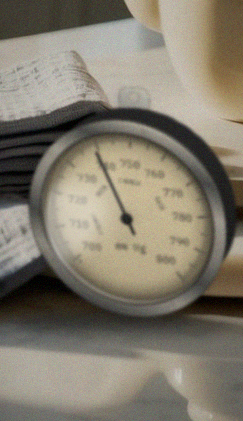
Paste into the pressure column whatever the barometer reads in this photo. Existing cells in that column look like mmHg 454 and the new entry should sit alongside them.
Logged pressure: mmHg 740
